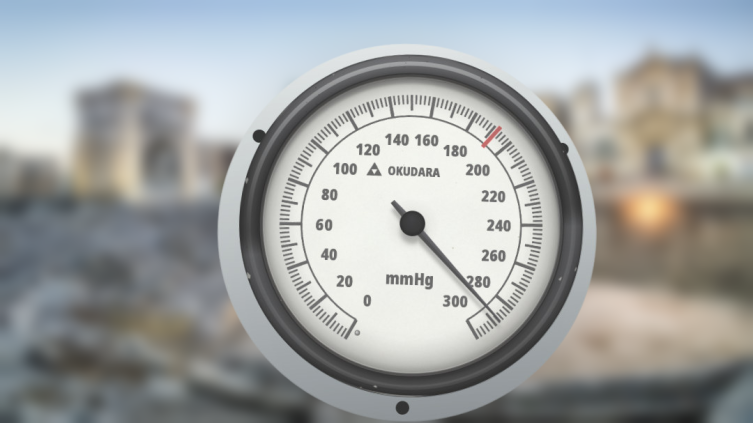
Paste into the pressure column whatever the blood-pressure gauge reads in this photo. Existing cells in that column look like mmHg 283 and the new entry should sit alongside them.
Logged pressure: mmHg 288
